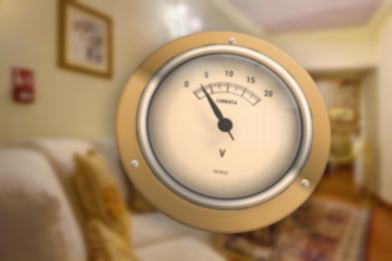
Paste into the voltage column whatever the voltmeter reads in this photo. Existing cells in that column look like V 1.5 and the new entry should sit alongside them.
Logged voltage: V 2.5
